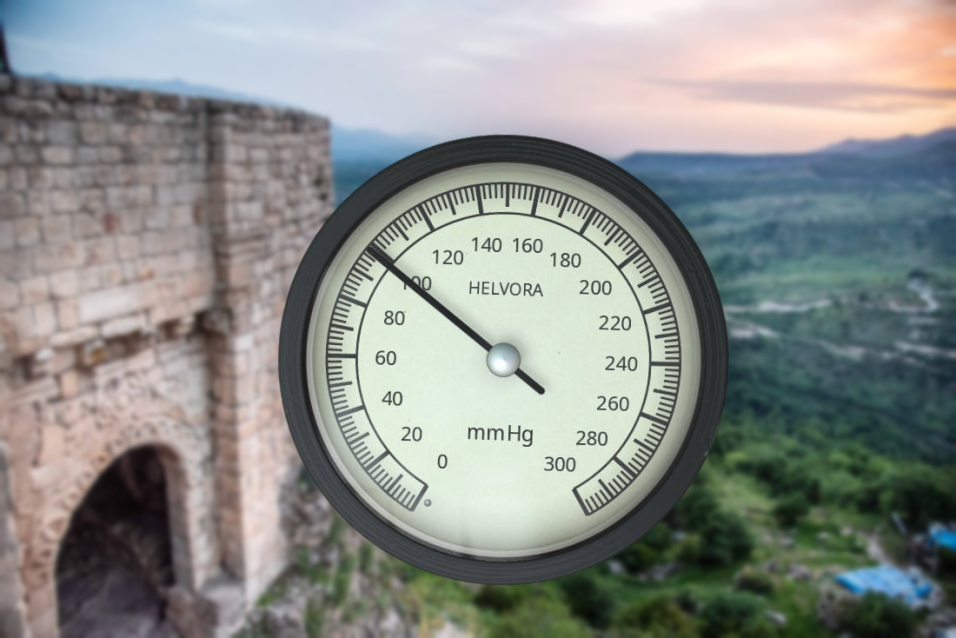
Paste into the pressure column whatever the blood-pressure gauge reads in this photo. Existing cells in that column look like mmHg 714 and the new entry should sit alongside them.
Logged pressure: mmHg 98
